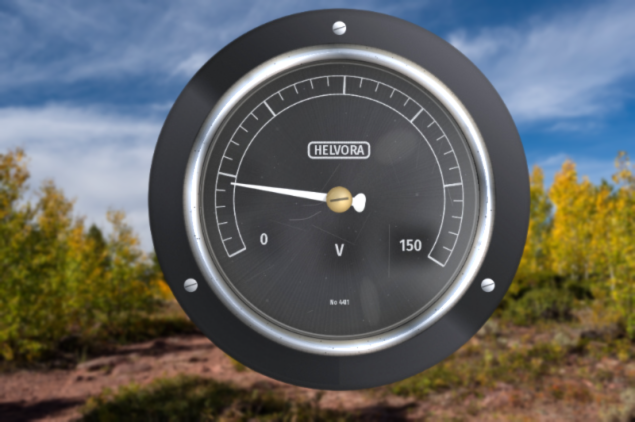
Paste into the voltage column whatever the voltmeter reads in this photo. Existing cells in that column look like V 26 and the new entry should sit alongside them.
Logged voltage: V 22.5
